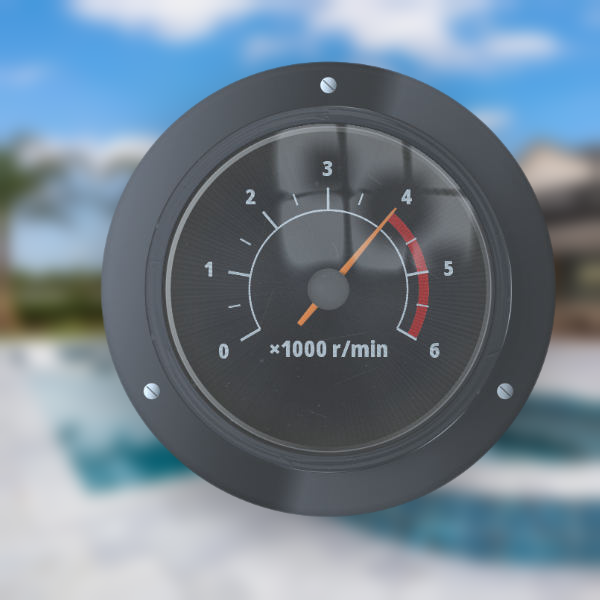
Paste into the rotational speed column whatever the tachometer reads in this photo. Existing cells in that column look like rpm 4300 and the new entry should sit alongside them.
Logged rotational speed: rpm 4000
